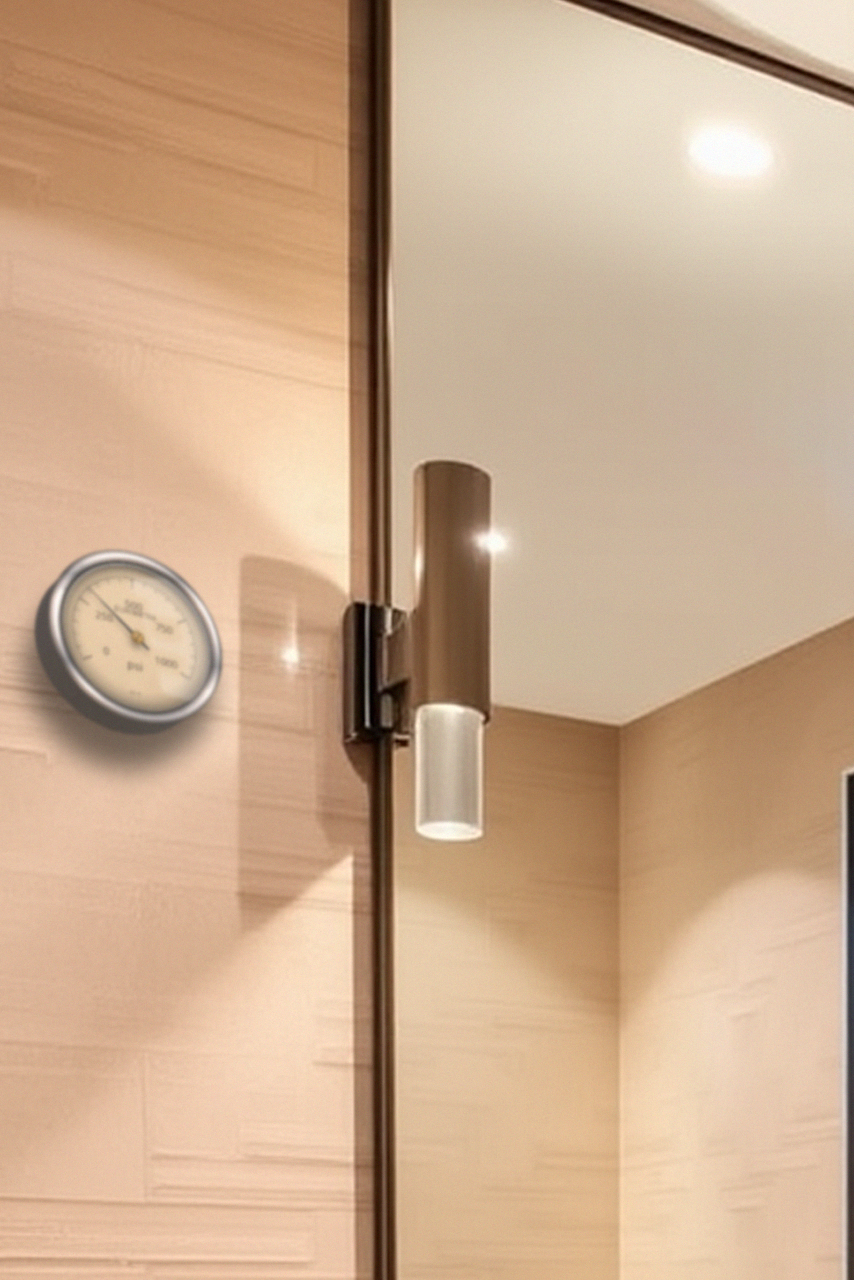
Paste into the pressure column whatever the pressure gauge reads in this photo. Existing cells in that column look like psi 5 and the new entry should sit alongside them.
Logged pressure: psi 300
